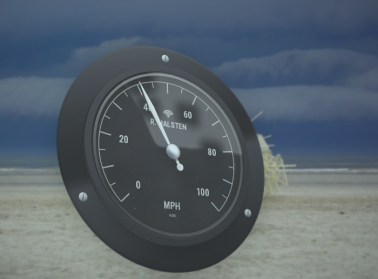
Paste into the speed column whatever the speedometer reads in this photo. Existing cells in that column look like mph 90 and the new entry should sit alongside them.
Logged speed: mph 40
